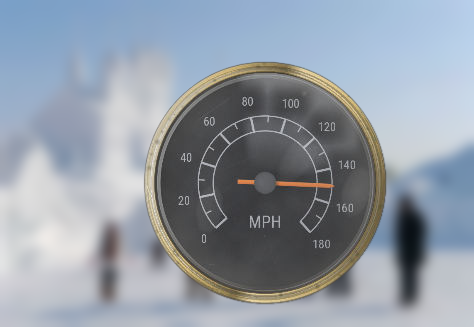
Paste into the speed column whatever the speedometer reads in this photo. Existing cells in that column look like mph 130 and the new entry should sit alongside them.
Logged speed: mph 150
